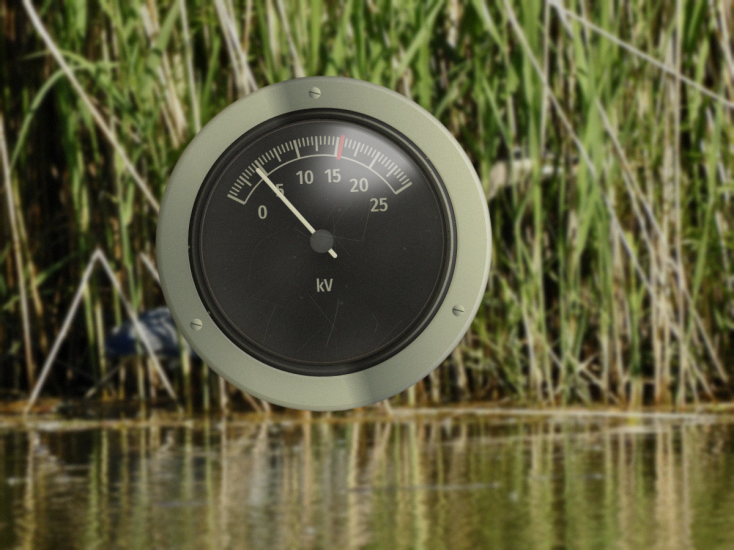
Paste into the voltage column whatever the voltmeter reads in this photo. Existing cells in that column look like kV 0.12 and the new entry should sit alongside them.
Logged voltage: kV 4.5
